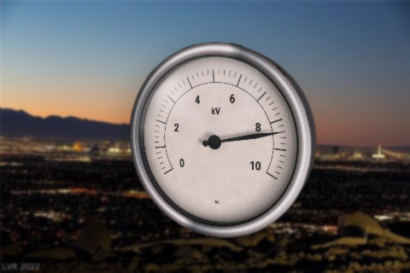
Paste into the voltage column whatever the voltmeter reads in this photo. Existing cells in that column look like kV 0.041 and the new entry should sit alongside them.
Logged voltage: kV 8.4
